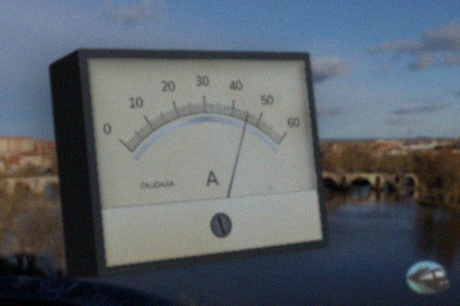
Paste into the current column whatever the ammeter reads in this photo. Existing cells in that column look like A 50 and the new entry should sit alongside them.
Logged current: A 45
